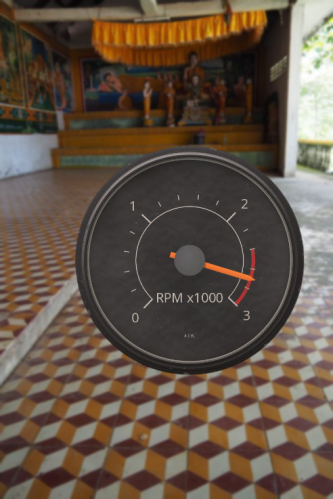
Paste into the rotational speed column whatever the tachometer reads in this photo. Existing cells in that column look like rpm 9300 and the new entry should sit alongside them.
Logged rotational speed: rpm 2700
